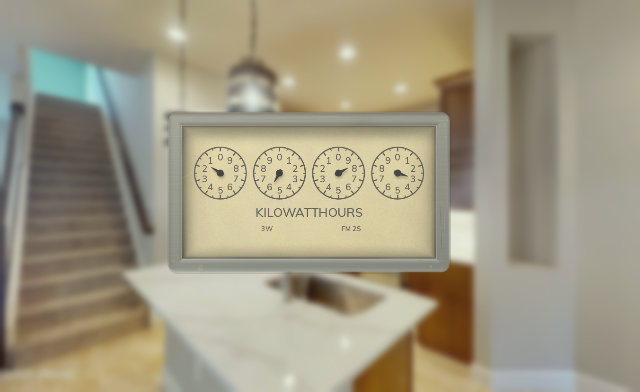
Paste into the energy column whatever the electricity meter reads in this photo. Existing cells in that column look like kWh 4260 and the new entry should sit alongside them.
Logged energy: kWh 1583
